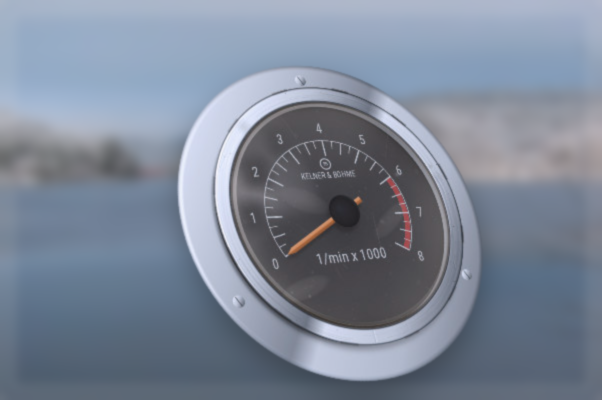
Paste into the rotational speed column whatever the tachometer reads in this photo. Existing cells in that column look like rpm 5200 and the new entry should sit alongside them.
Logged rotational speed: rpm 0
